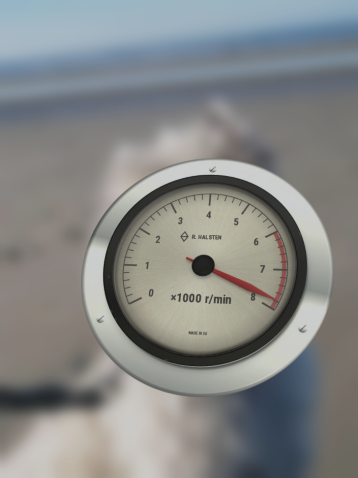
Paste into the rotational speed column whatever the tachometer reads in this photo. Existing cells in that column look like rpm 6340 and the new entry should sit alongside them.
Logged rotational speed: rpm 7800
